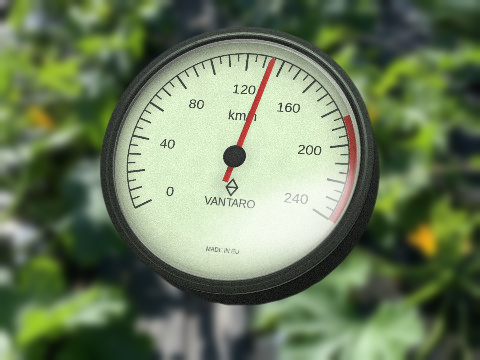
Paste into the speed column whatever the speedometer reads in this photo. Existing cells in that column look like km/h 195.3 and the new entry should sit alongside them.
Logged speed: km/h 135
